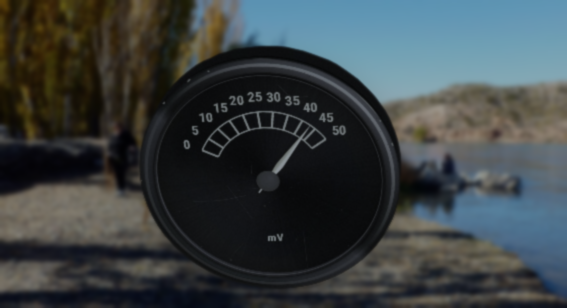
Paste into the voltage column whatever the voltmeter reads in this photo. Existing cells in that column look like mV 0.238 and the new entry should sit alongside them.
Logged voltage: mV 42.5
